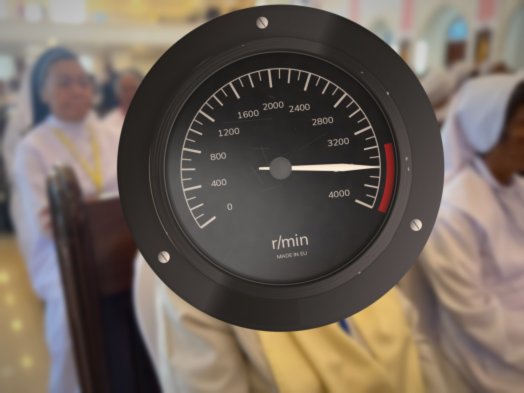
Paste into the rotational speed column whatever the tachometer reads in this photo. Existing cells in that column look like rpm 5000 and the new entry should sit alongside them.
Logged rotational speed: rpm 3600
